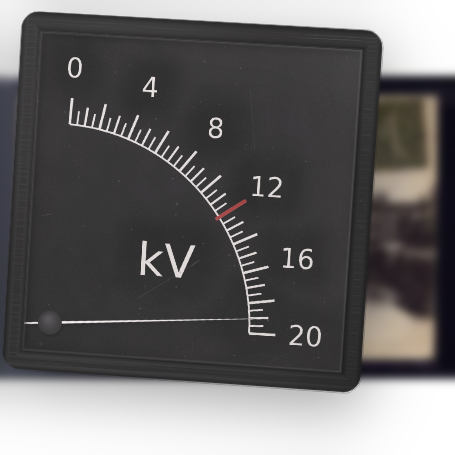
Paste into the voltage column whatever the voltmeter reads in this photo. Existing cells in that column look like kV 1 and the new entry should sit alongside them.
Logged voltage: kV 19
